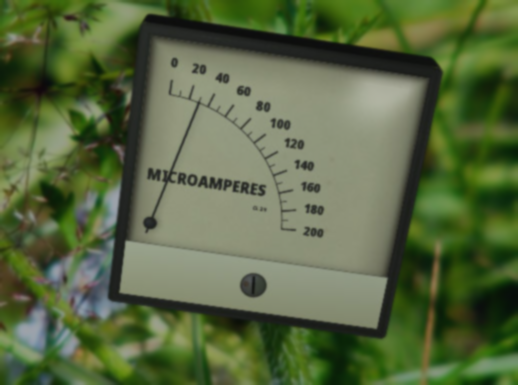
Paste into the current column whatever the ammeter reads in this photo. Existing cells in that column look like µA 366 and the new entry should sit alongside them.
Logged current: µA 30
